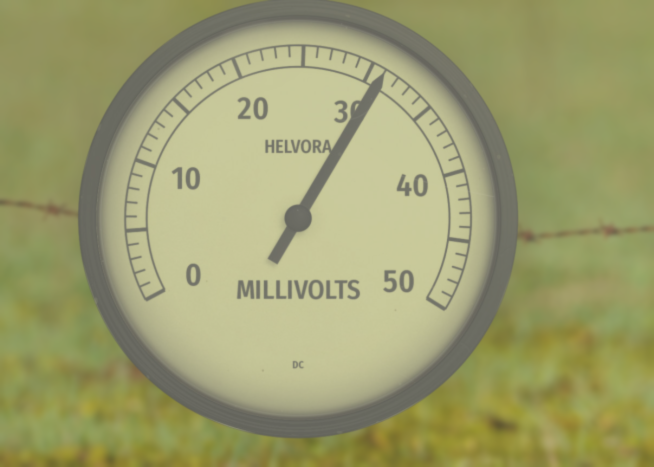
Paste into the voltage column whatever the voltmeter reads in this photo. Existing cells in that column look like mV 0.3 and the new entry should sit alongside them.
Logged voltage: mV 31
